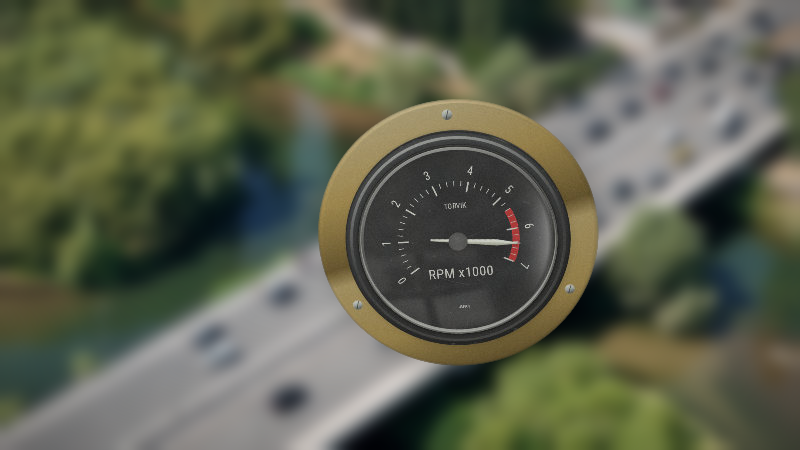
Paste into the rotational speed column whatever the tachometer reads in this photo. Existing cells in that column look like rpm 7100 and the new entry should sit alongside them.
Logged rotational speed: rpm 6400
